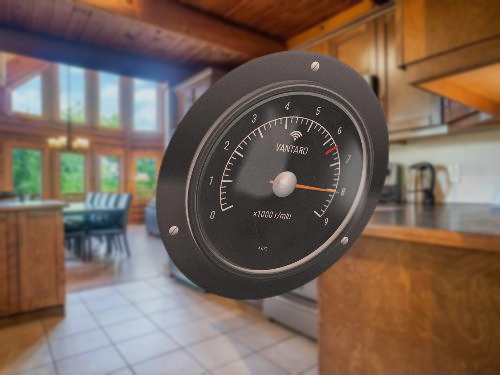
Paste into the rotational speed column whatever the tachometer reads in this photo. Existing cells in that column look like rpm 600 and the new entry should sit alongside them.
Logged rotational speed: rpm 8000
